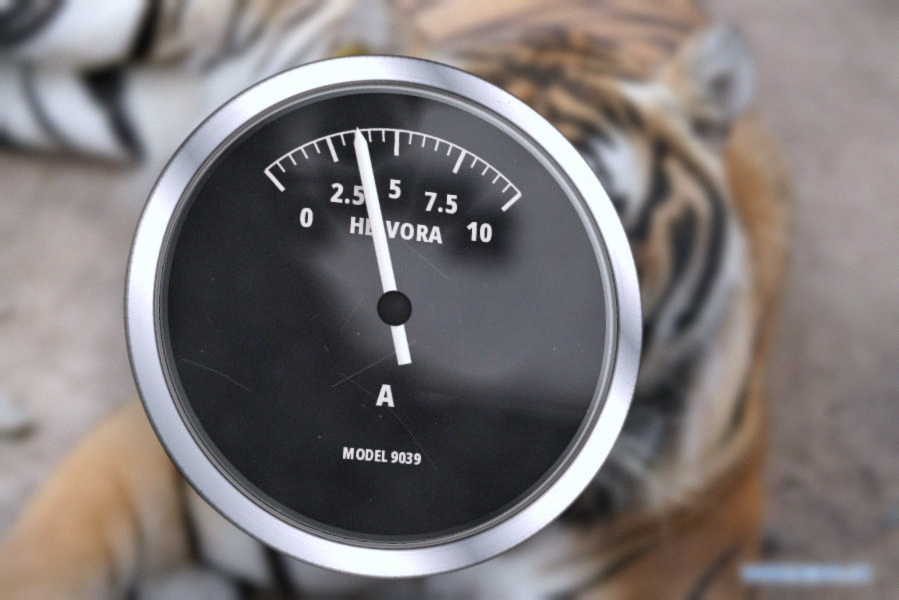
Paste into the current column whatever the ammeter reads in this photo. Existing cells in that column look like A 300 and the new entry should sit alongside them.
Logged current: A 3.5
